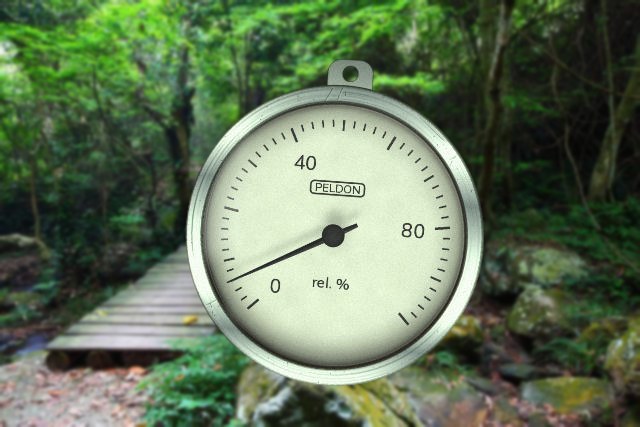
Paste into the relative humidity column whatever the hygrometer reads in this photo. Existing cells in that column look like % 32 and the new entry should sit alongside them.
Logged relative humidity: % 6
